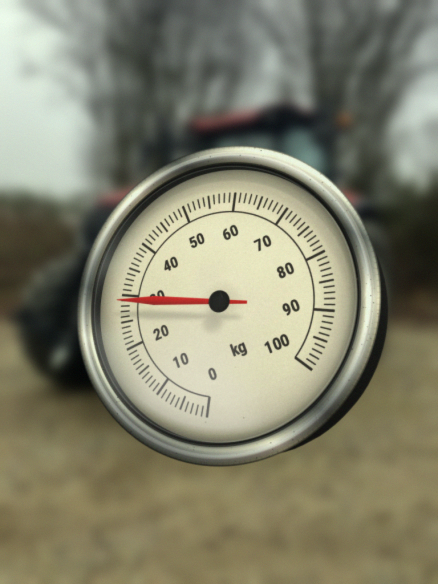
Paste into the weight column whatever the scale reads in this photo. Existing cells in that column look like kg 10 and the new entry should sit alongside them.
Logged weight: kg 29
